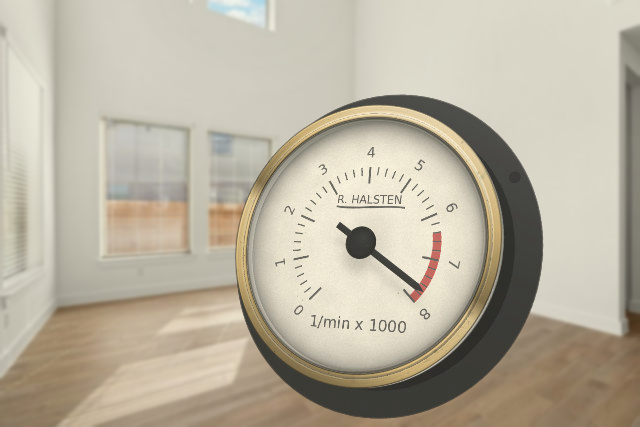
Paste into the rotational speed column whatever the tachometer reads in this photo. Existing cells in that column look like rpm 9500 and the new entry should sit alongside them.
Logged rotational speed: rpm 7700
